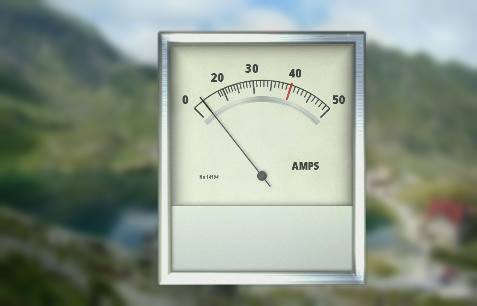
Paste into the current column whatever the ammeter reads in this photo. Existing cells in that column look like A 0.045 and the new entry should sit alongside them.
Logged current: A 10
